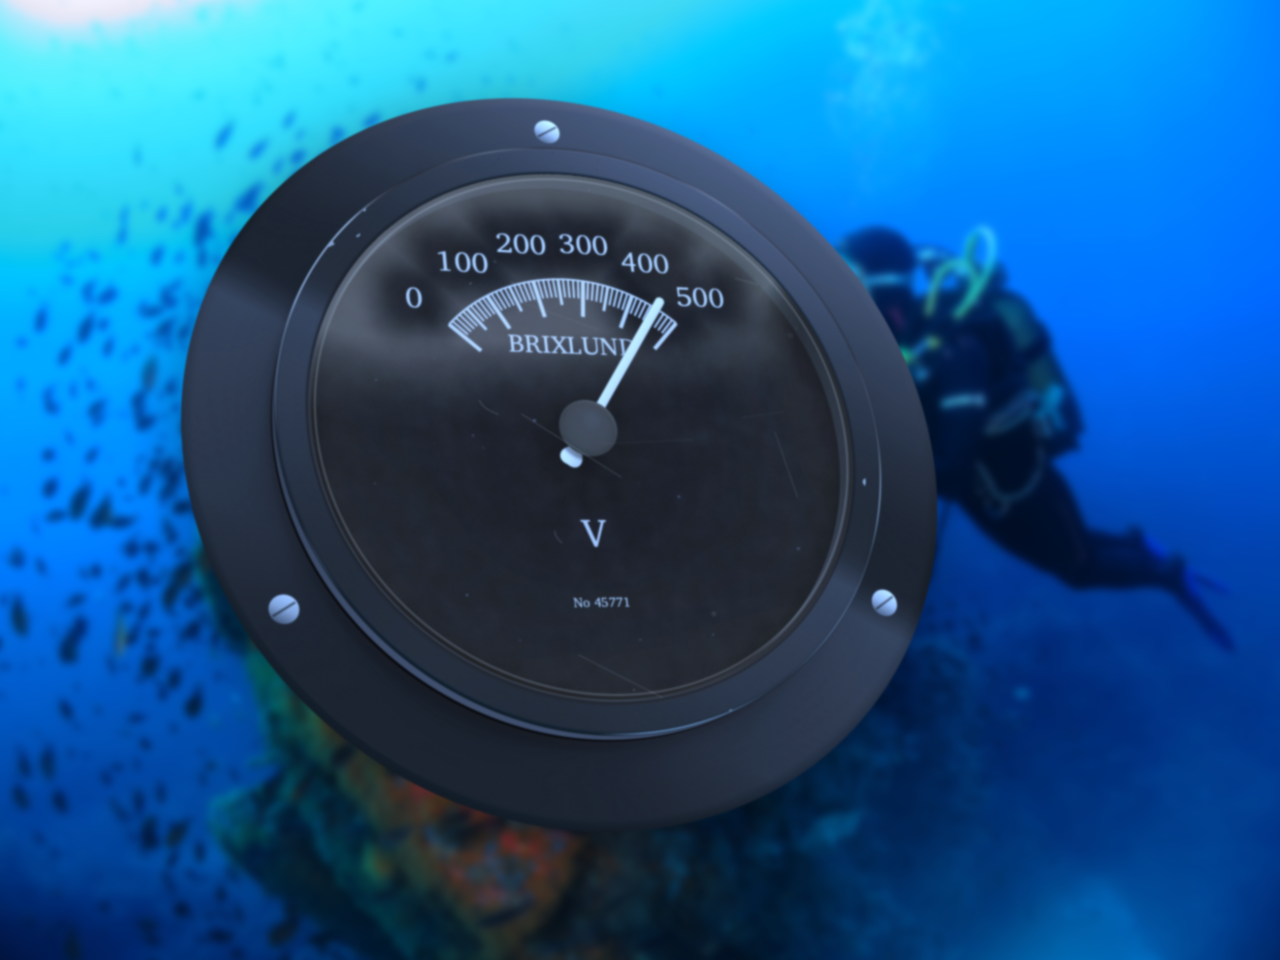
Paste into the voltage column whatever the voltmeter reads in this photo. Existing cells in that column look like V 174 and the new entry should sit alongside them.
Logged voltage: V 450
